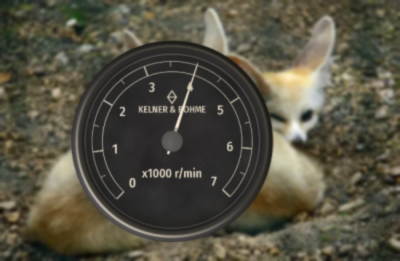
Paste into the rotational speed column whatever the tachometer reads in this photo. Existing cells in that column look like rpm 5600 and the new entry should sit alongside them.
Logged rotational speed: rpm 4000
